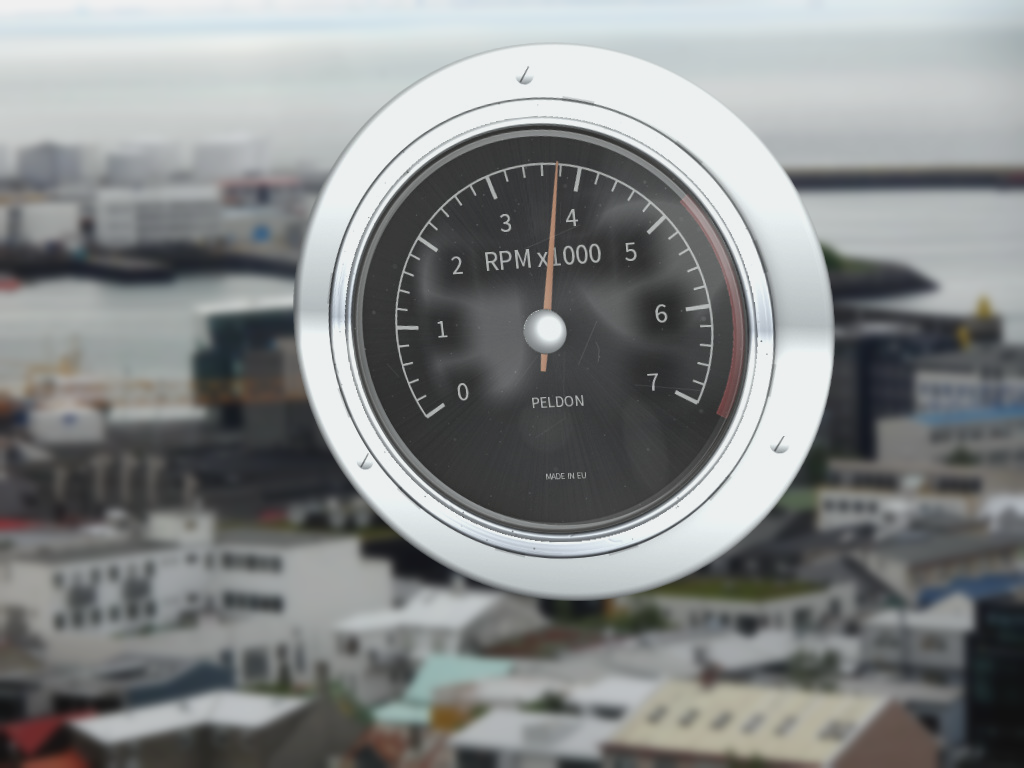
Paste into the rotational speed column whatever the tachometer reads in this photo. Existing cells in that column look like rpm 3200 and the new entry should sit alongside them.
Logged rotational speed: rpm 3800
